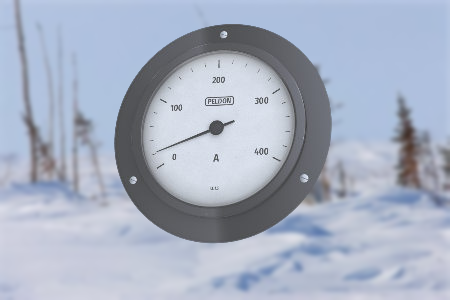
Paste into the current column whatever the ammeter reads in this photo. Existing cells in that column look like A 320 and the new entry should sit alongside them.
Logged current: A 20
